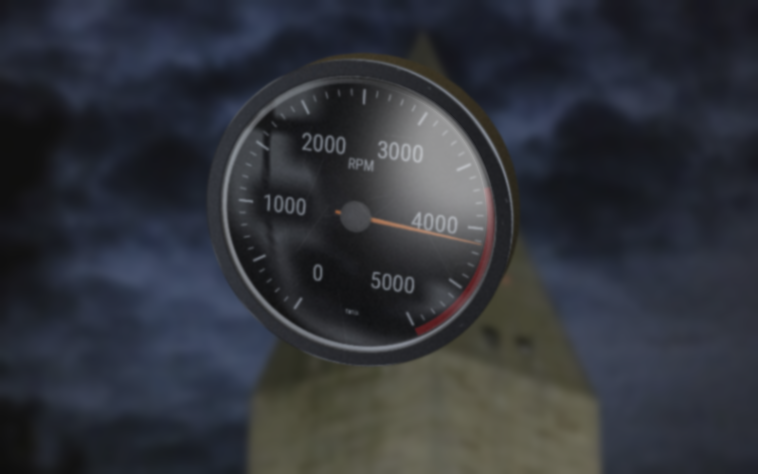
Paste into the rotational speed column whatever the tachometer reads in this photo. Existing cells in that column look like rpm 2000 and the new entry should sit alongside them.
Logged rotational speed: rpm 4100
